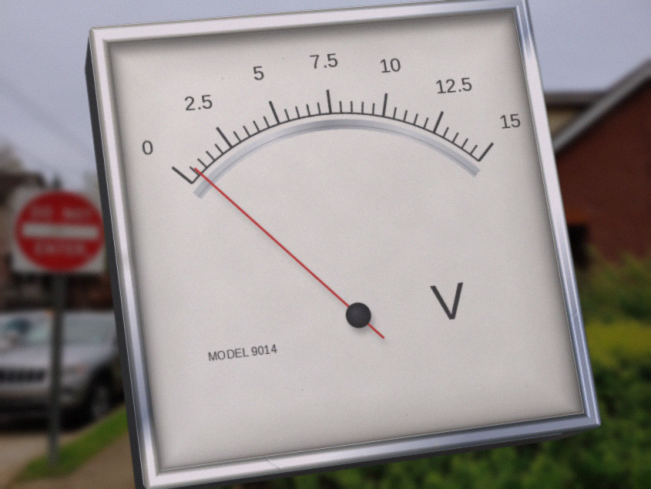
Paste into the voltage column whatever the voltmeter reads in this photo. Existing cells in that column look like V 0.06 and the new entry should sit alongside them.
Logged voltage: V 0.5
